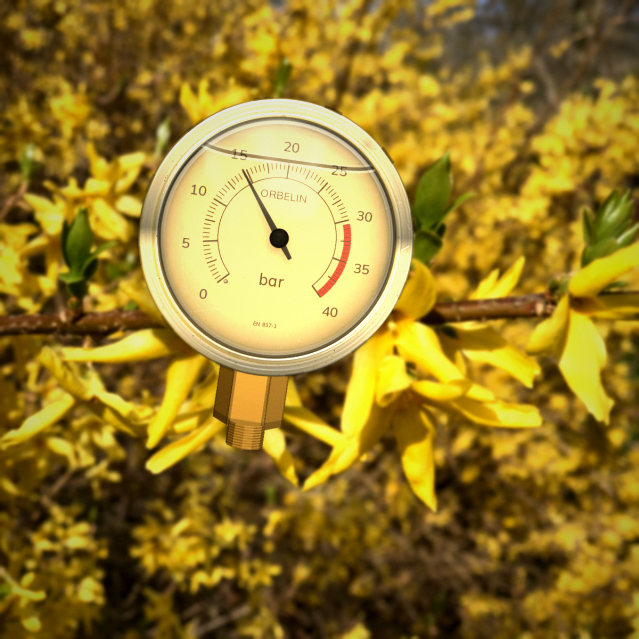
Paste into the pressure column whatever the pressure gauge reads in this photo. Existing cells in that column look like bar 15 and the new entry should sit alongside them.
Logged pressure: bar 14.5
